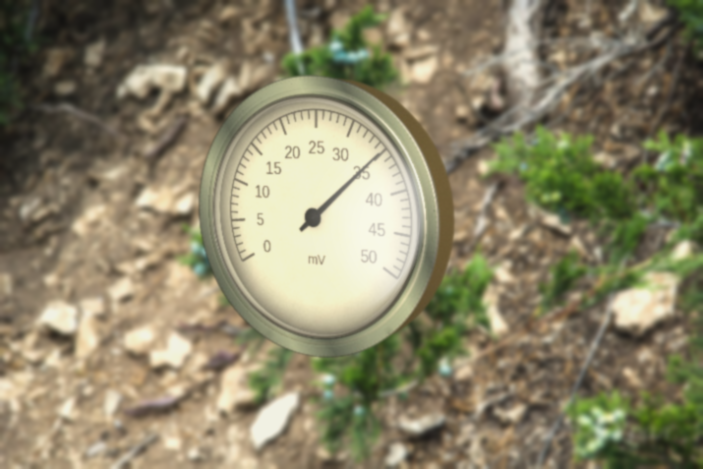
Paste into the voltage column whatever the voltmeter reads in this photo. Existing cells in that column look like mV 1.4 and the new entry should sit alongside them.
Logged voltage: mV 35
